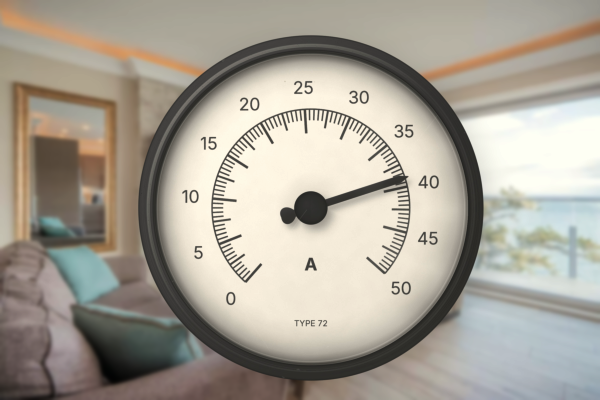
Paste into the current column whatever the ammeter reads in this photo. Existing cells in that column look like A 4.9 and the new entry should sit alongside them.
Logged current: A 39
